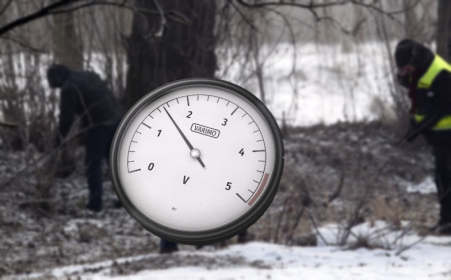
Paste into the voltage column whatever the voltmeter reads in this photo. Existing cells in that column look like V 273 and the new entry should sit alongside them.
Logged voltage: V 1.5
